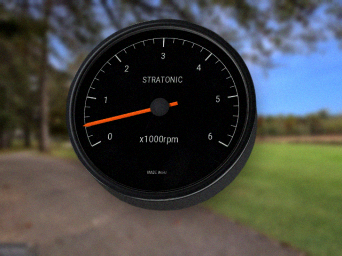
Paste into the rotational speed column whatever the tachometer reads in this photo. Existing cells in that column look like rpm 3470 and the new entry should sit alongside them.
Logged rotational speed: rpm 400
